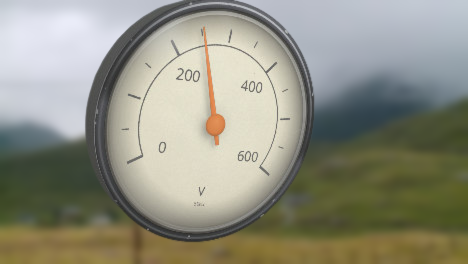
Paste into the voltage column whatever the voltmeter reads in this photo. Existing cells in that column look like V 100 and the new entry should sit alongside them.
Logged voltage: V 250
